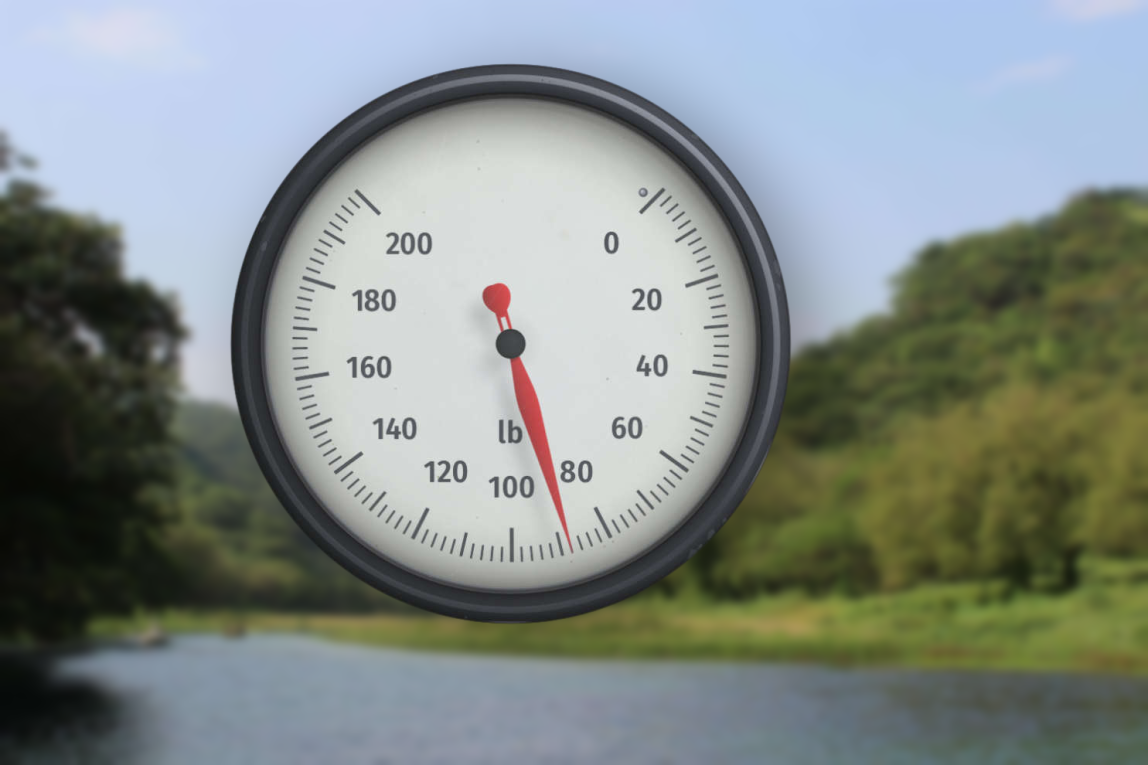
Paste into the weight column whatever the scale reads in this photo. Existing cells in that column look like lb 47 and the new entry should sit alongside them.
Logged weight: lb 88
